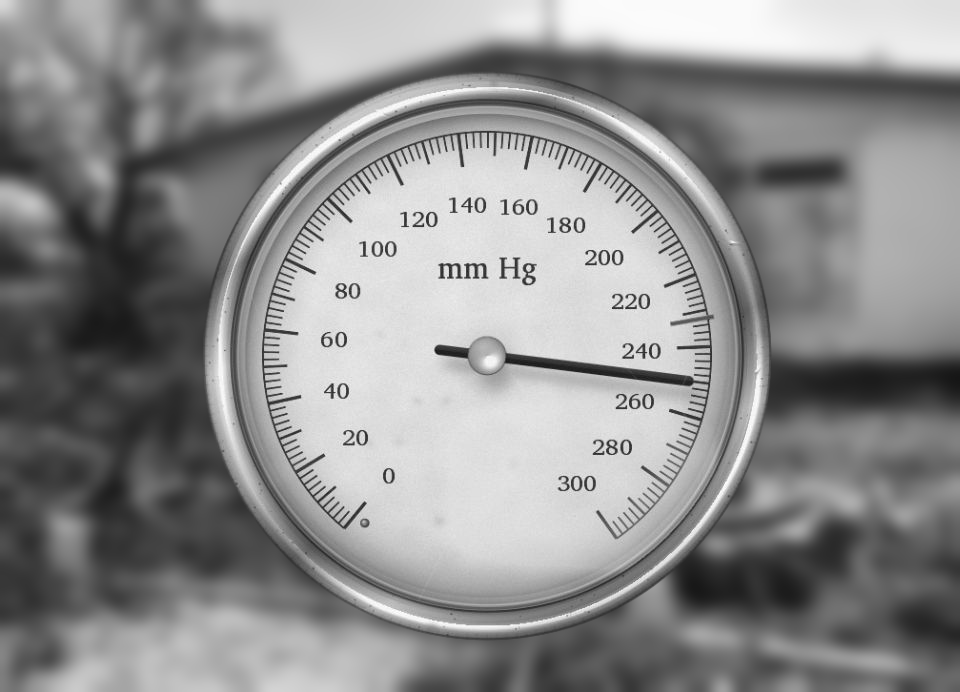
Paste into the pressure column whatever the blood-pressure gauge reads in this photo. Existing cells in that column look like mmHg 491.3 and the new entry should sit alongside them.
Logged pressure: mmHg 250
